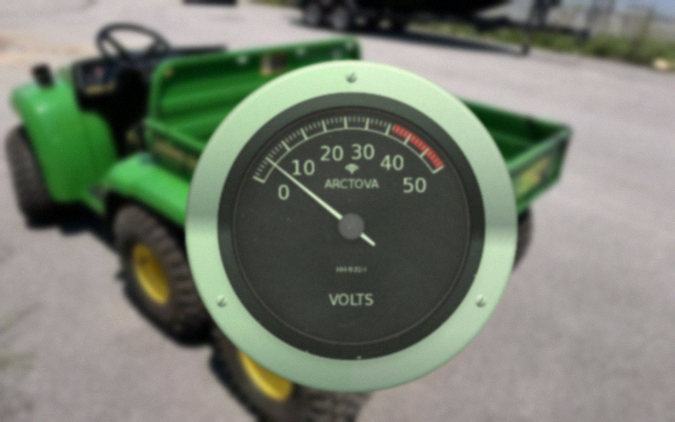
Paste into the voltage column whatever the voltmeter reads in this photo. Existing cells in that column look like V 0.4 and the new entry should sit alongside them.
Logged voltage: V 5
